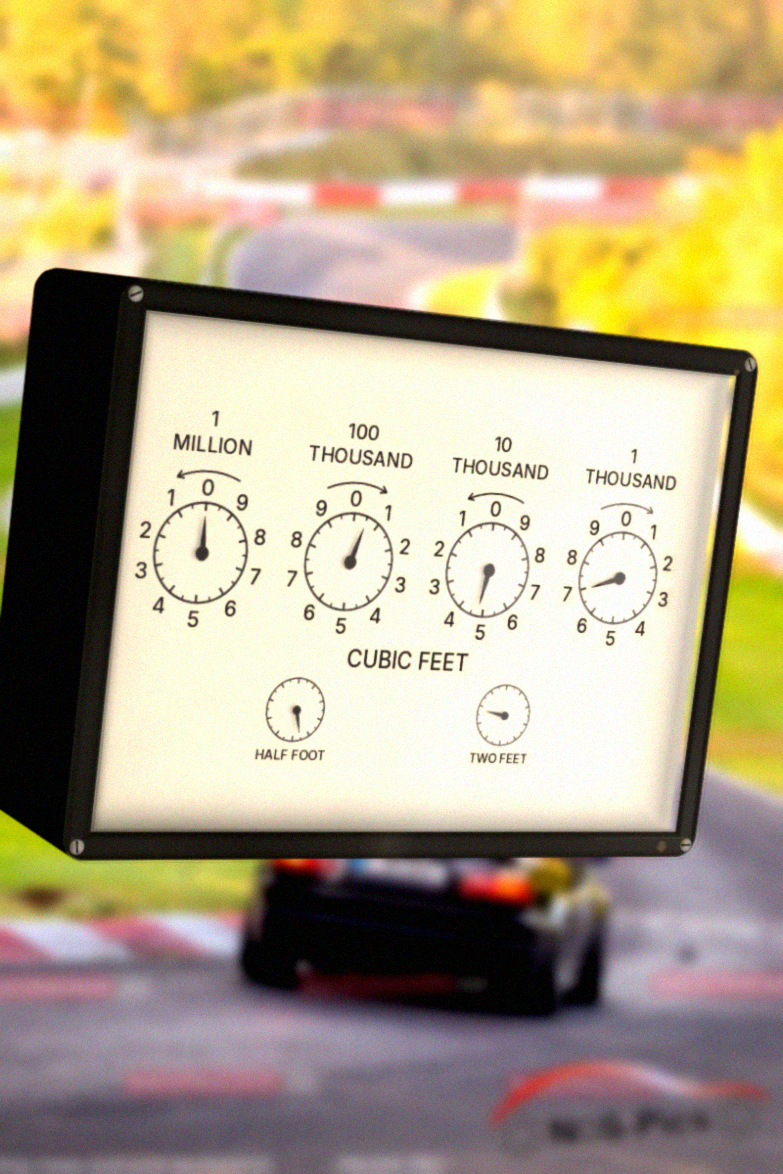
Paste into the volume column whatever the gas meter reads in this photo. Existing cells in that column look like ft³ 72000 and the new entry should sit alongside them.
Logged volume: ft³ 4700
